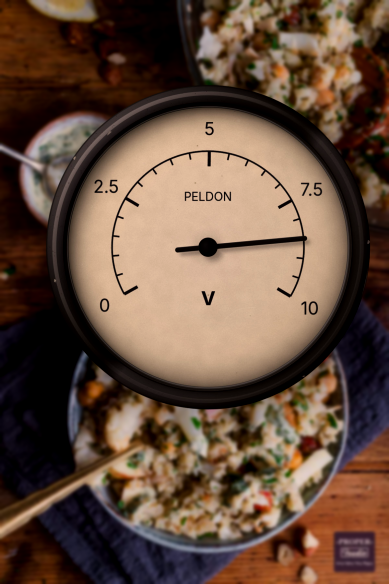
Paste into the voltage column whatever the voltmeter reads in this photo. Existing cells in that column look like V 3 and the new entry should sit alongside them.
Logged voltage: V 8.5
